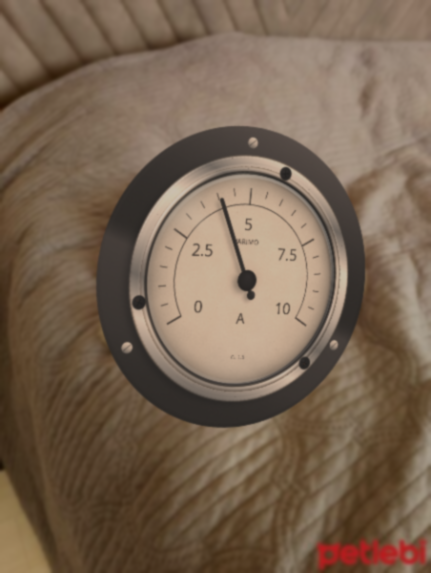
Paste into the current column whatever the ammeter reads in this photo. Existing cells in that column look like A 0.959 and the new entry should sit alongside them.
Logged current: A 4
